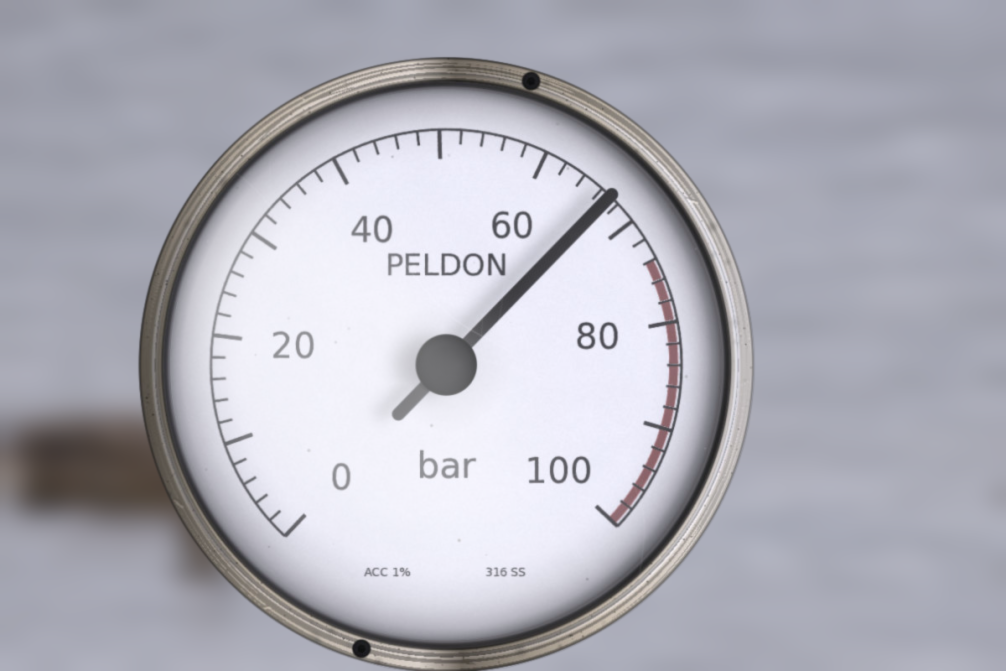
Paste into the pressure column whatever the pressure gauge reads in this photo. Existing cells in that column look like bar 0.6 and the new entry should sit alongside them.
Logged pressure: bar 67
